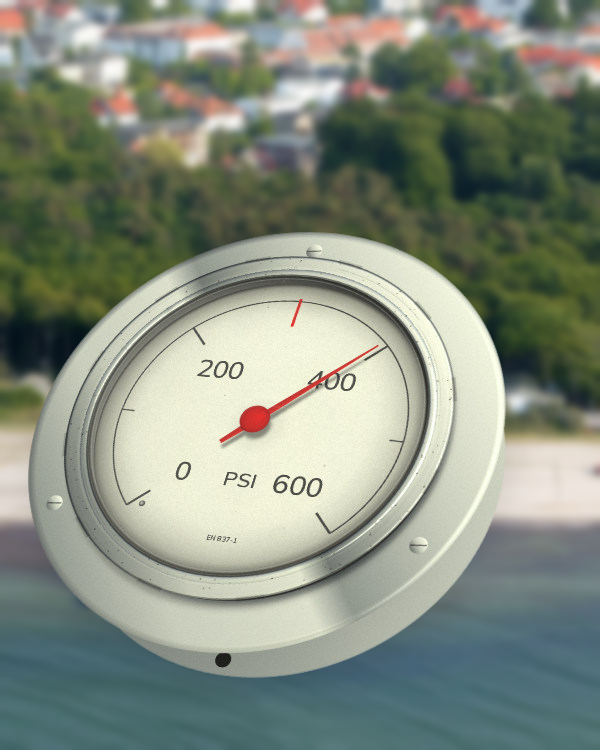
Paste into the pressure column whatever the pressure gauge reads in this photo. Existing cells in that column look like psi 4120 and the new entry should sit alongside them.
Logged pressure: psi 400
